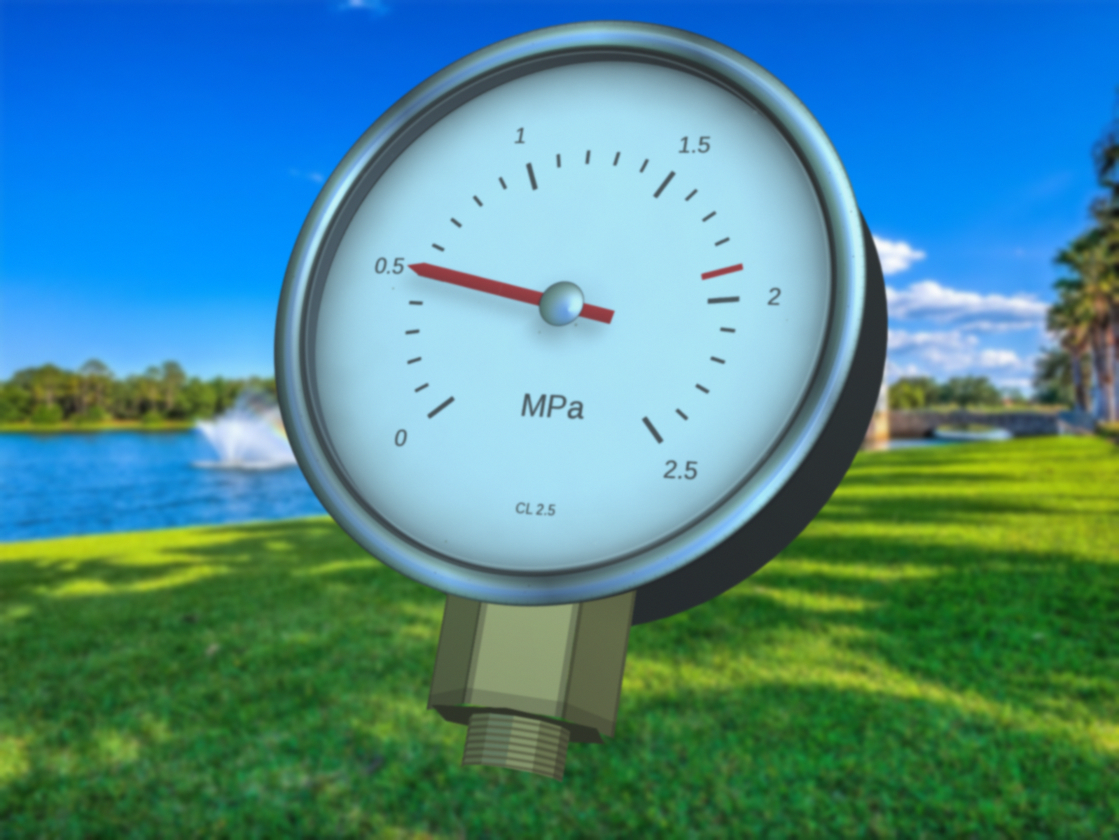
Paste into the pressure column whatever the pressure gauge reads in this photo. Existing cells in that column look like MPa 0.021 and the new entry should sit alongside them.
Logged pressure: MPa 0.5
